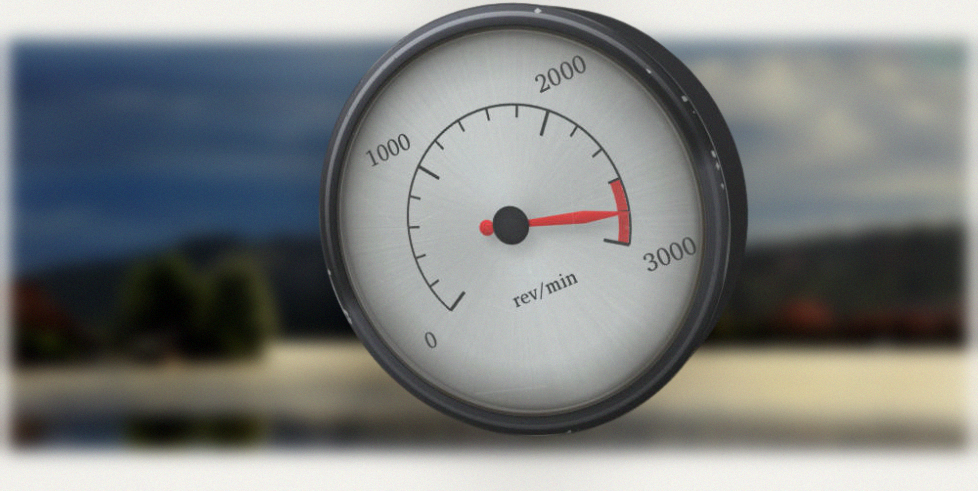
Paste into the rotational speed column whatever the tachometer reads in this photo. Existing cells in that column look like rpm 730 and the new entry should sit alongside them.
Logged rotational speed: rpm 2800
